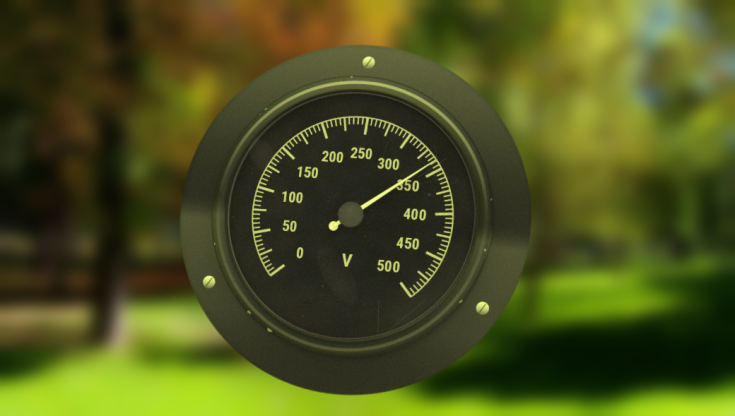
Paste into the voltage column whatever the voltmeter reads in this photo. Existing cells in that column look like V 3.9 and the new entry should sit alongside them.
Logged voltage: V 340
